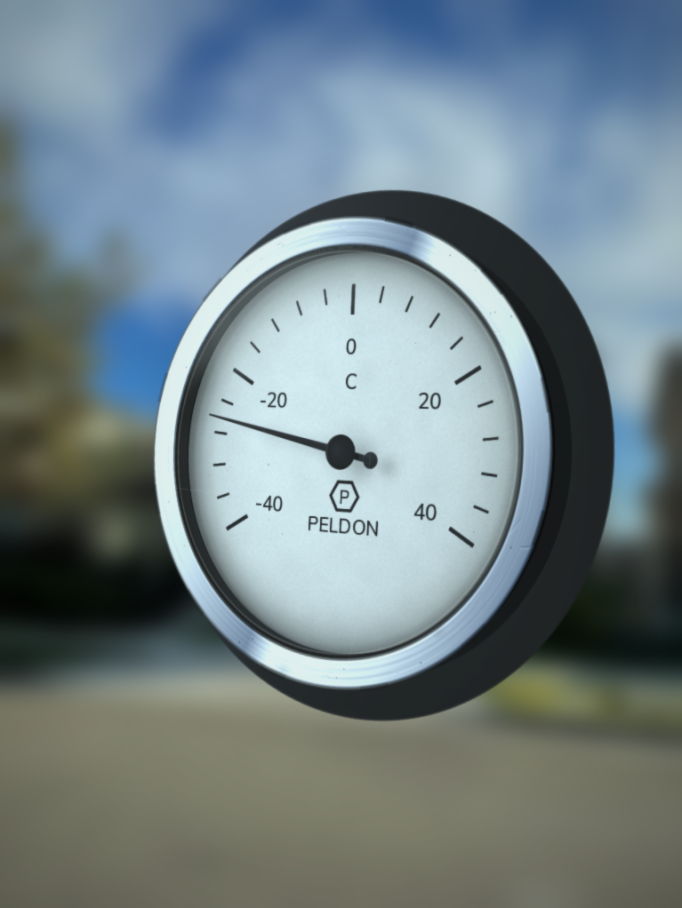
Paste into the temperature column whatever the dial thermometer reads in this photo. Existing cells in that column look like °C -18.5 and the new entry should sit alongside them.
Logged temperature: °C -26
